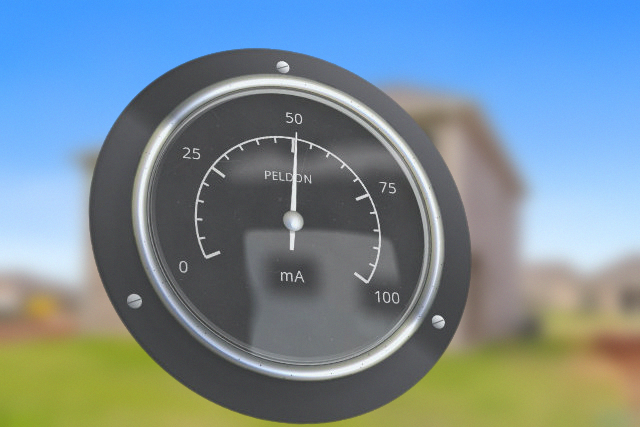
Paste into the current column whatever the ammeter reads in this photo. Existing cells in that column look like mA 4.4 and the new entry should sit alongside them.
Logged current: mA 50
